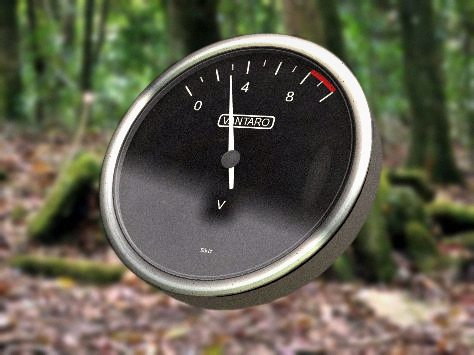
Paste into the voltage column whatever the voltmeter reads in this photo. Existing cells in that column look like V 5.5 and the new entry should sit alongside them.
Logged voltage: V 3
